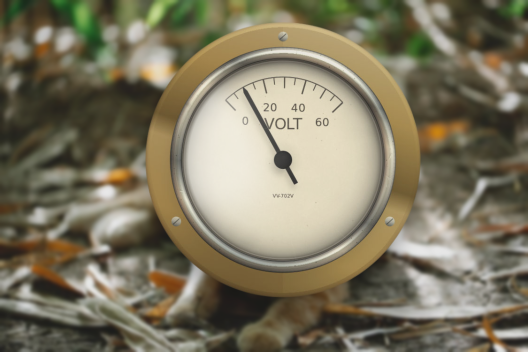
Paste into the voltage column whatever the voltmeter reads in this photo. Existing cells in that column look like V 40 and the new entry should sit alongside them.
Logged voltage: V 10
